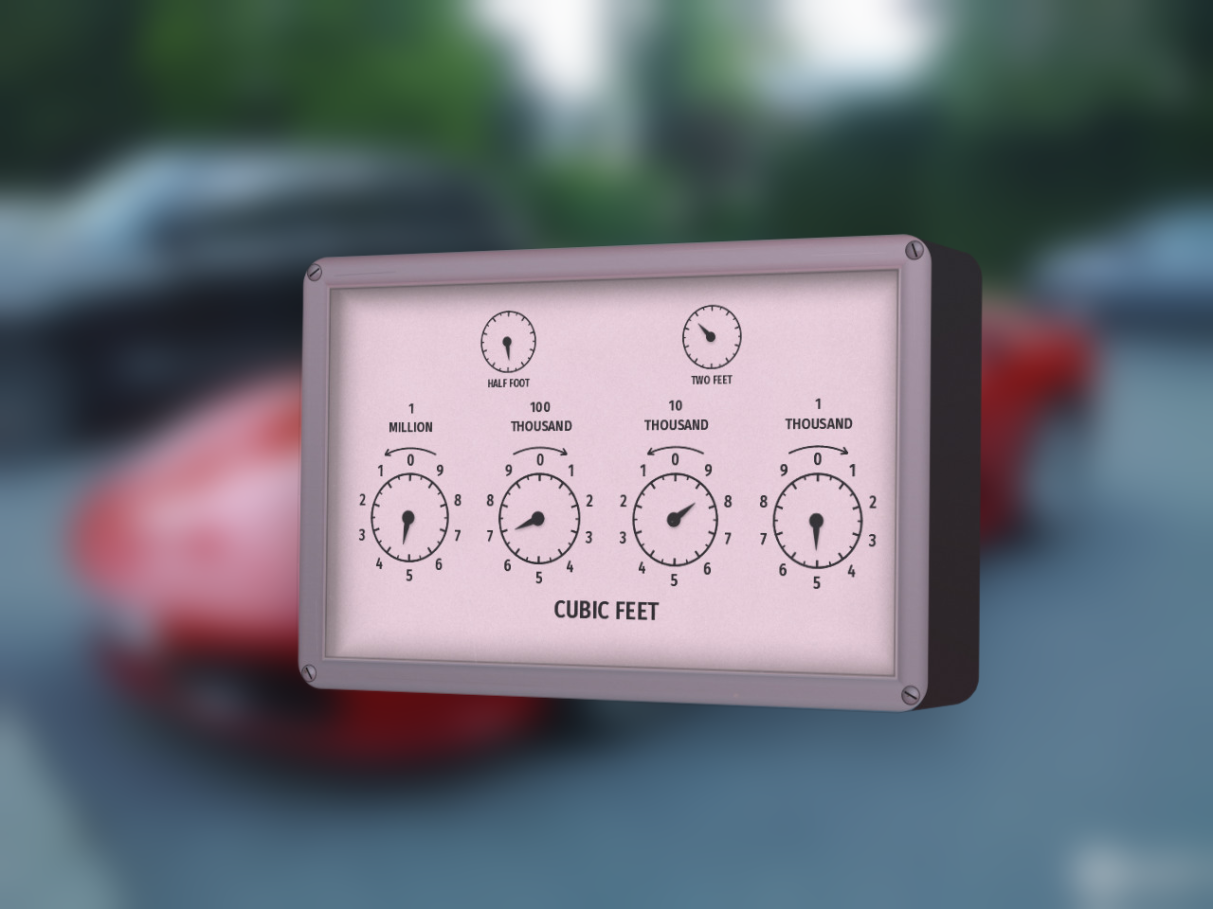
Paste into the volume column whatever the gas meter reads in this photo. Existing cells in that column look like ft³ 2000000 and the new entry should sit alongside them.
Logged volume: ft³ 468500
